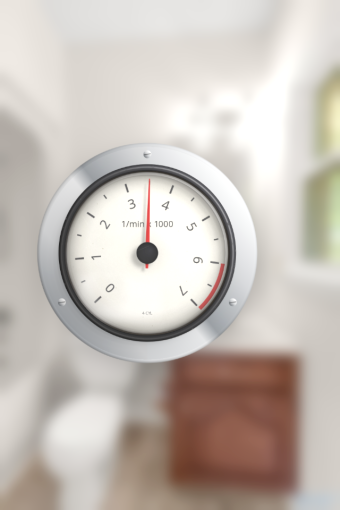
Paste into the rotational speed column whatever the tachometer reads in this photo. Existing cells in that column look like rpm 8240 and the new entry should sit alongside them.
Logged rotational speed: rpm 3500
